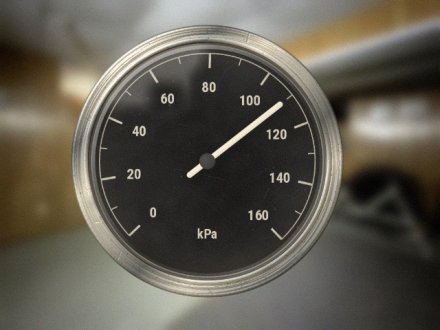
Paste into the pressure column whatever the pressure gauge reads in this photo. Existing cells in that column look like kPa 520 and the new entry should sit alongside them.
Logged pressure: kPa 110
